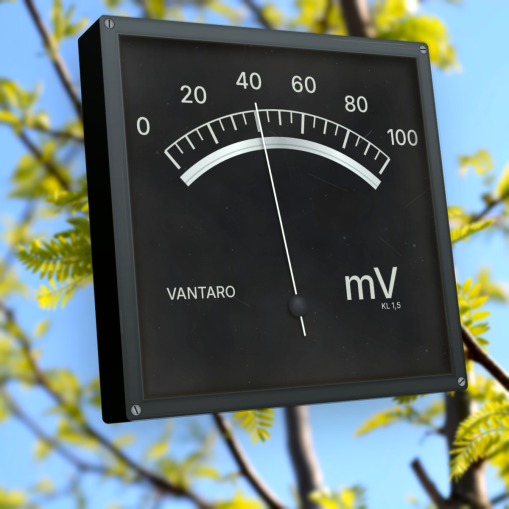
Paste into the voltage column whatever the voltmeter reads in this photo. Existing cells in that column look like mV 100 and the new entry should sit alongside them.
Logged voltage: mV 40
